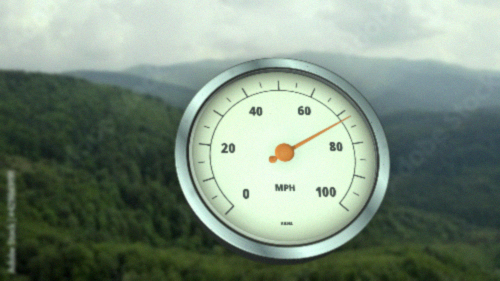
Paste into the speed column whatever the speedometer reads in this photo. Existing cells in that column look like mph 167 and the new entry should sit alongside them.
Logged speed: mph 72.5
